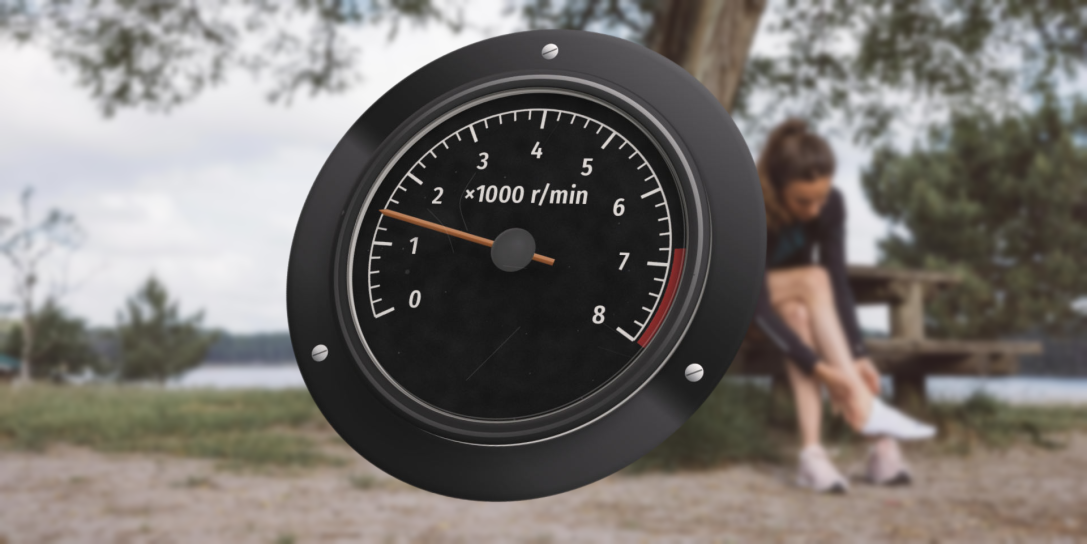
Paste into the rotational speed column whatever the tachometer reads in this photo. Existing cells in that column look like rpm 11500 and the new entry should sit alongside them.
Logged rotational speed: rpm 1400
